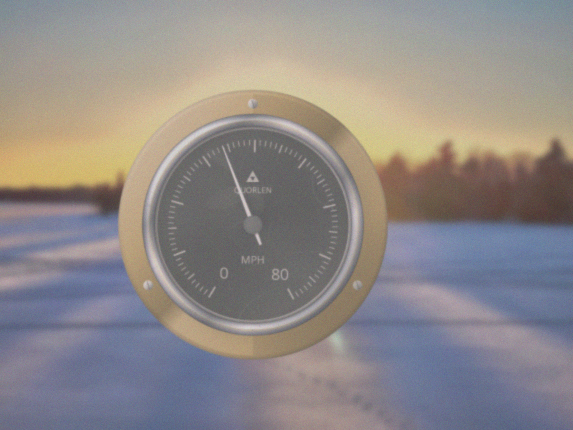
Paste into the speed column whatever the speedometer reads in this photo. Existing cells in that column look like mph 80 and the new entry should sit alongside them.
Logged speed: mph 34
